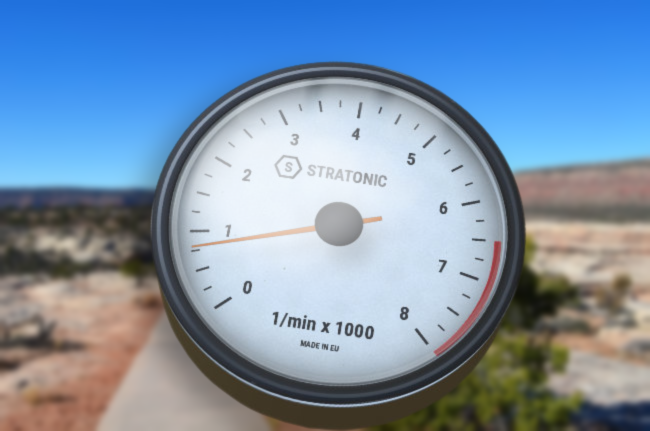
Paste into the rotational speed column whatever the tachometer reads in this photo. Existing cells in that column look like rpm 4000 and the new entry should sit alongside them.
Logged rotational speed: rpm 750
